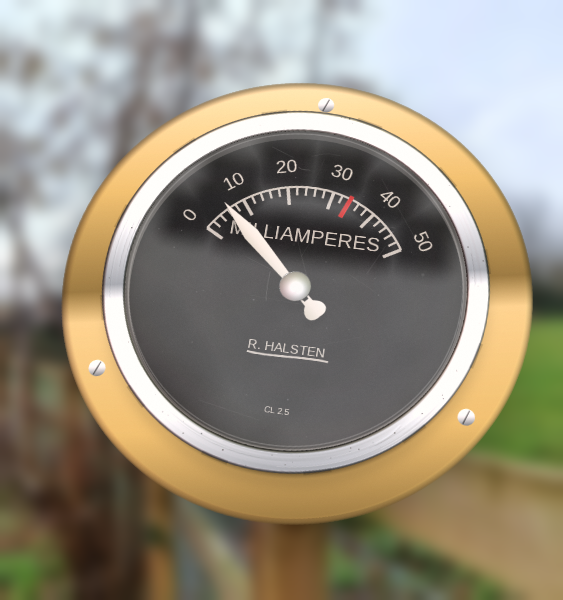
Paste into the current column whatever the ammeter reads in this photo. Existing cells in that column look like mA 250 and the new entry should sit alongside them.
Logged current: mA 6
